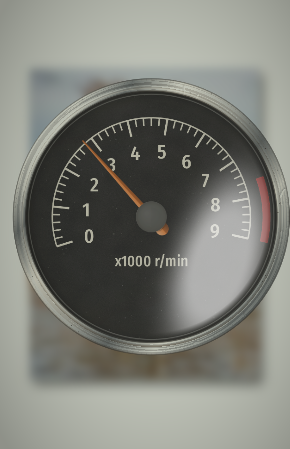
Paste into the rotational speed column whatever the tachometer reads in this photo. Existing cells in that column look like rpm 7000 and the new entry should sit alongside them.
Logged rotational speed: rpm 2800
